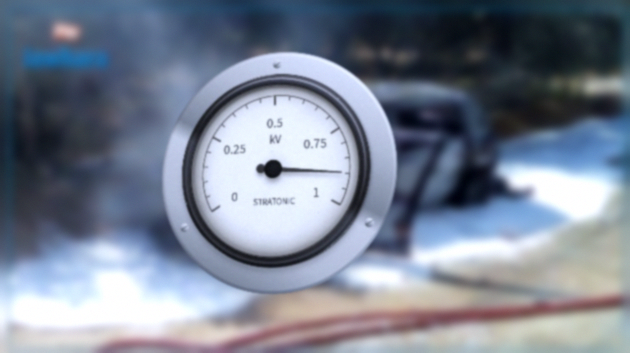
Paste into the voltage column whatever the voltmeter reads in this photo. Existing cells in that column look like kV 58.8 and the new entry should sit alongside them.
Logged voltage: kV 0.9
